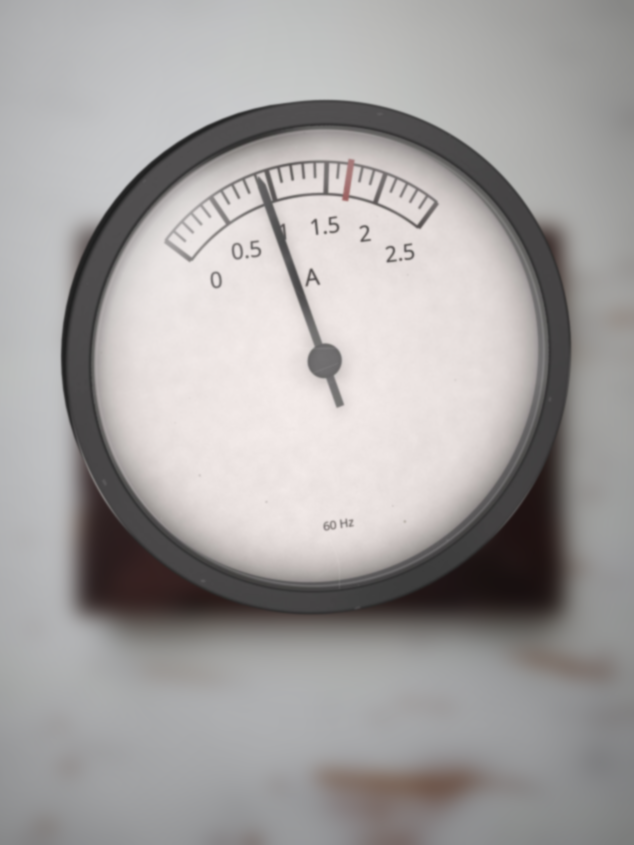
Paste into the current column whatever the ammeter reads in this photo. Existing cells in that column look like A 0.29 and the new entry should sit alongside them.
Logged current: A 0.9
